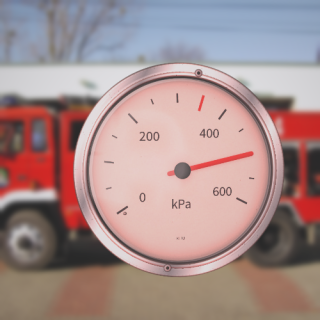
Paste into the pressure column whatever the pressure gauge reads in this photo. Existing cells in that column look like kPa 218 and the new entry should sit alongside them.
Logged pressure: kPa 500
